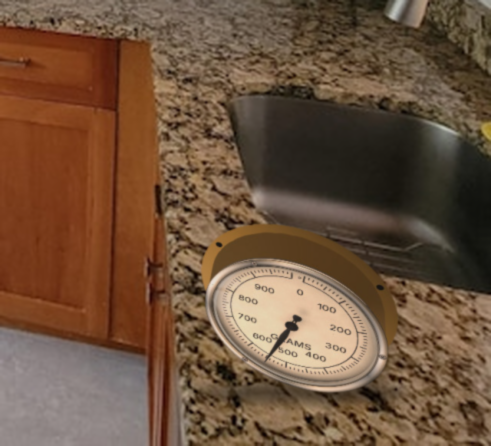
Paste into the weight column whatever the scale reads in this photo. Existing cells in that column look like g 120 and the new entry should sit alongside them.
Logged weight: g 550
